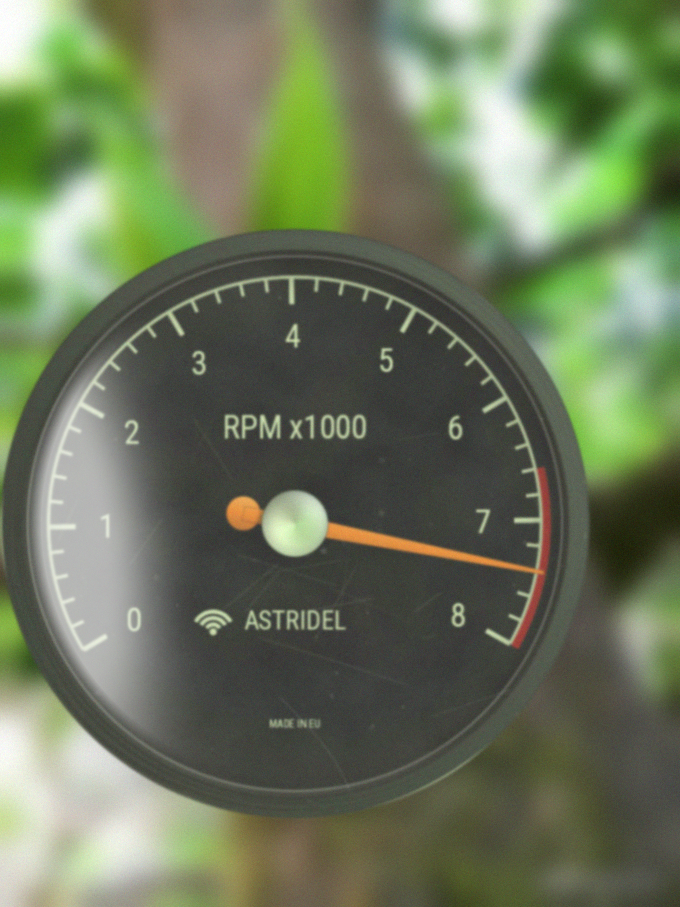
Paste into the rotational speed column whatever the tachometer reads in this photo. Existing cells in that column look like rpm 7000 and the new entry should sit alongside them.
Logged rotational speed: rpm 7400
